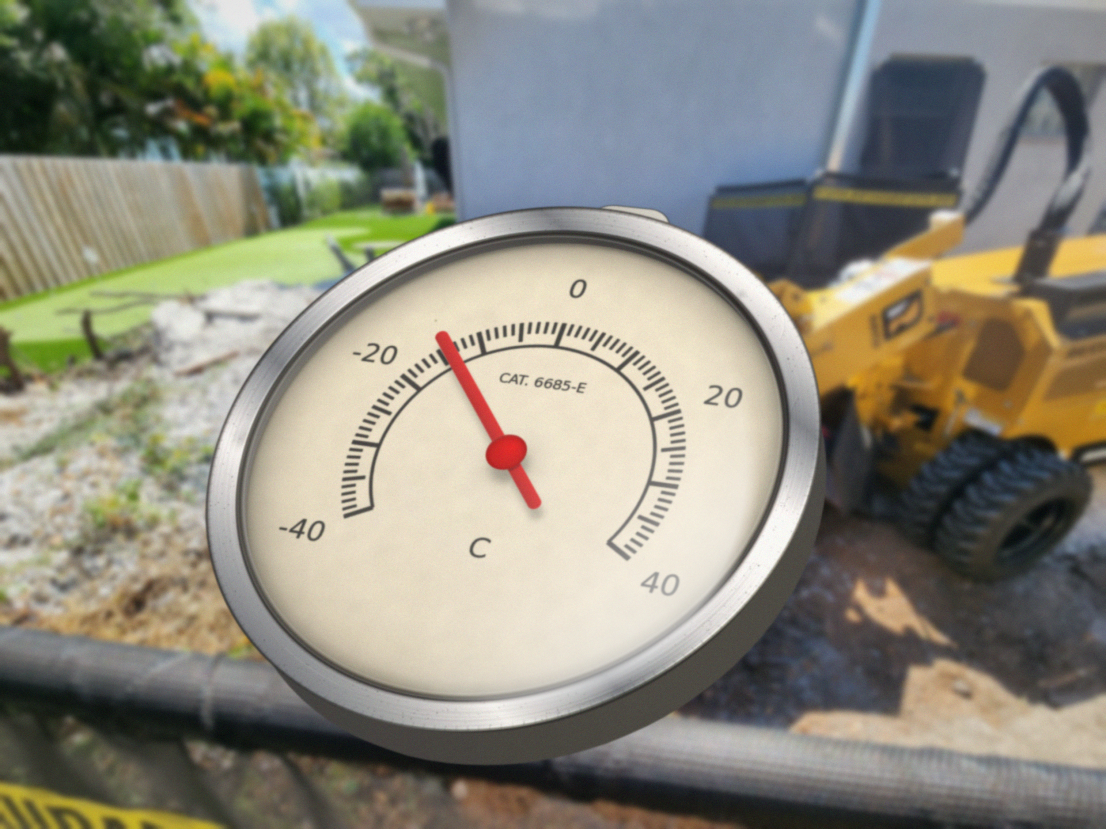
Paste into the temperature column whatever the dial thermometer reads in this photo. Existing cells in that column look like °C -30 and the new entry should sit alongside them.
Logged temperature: °C -14
